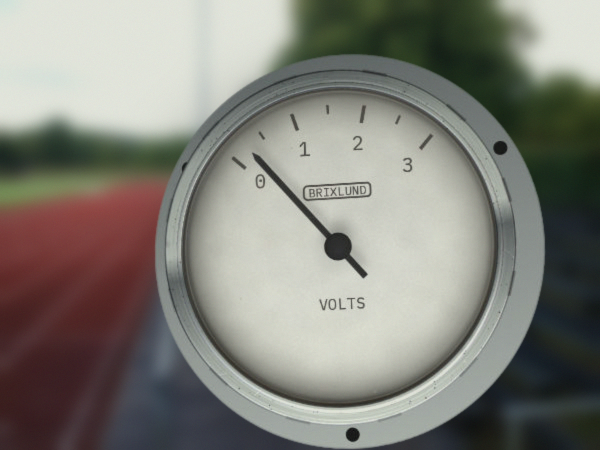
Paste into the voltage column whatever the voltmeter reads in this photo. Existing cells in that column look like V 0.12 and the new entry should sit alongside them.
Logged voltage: V 0.25
